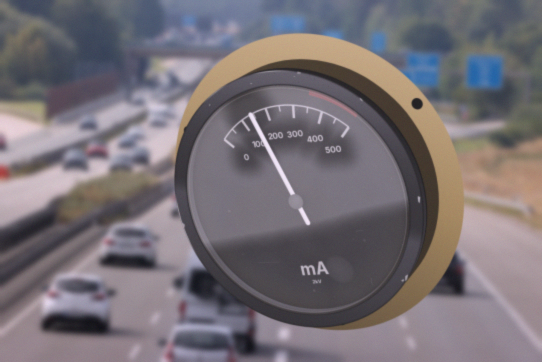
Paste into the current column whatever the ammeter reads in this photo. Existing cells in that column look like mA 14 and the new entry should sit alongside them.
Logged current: mA 150
